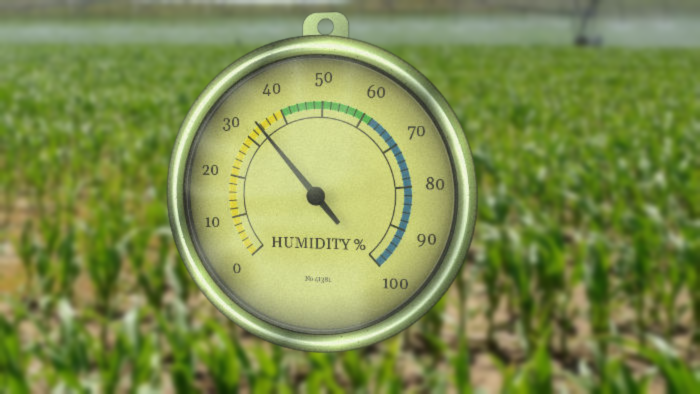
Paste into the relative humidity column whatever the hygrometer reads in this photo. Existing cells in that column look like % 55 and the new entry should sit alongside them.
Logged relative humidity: % 34
